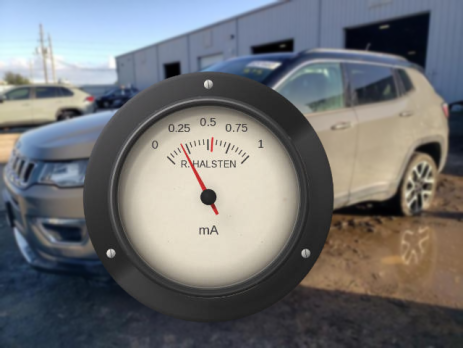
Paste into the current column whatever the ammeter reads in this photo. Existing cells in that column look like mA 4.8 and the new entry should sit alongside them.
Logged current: mA 0.2
